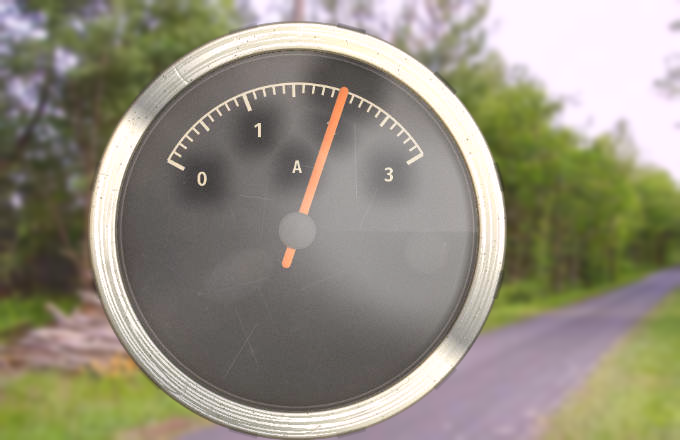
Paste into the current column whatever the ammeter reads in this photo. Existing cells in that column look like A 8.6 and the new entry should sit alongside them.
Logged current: A 2
